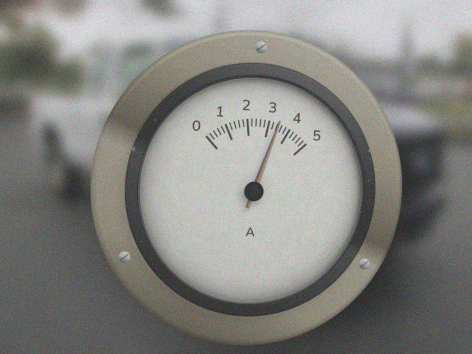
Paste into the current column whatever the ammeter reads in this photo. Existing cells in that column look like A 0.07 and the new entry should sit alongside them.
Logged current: A 3.4
